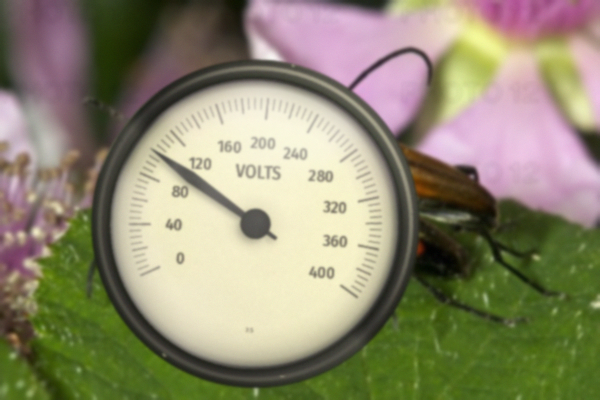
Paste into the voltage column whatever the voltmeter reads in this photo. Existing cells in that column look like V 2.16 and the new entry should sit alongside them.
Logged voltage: V 100
